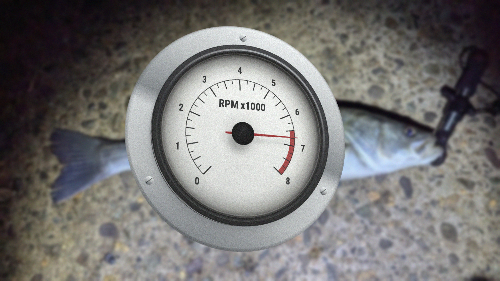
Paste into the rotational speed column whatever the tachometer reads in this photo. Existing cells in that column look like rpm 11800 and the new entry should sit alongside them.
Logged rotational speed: rpm 6750
